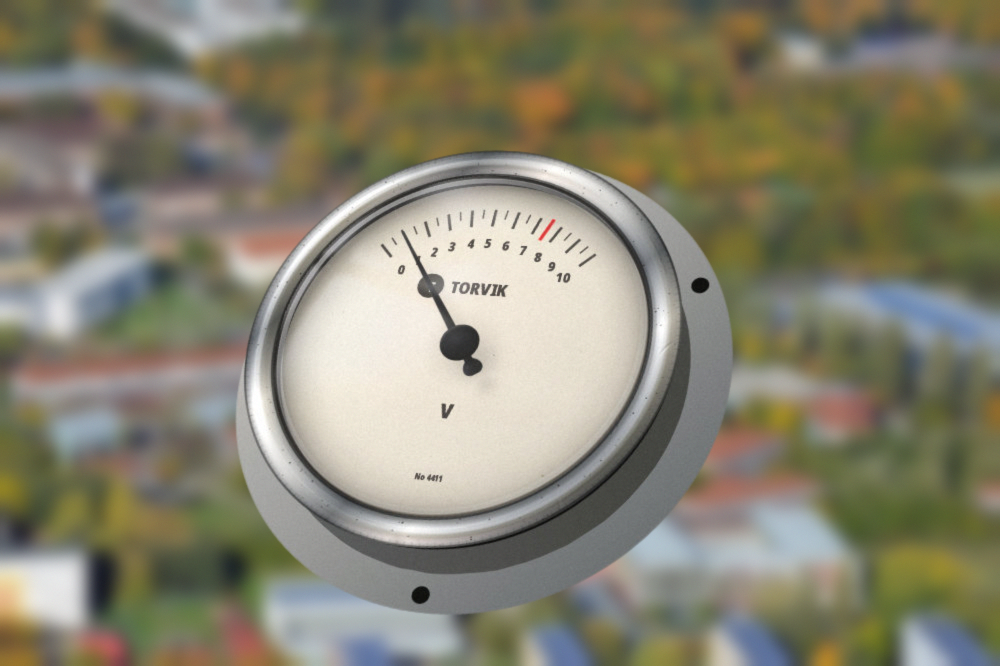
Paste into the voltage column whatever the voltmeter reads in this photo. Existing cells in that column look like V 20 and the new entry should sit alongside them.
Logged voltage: V 1
